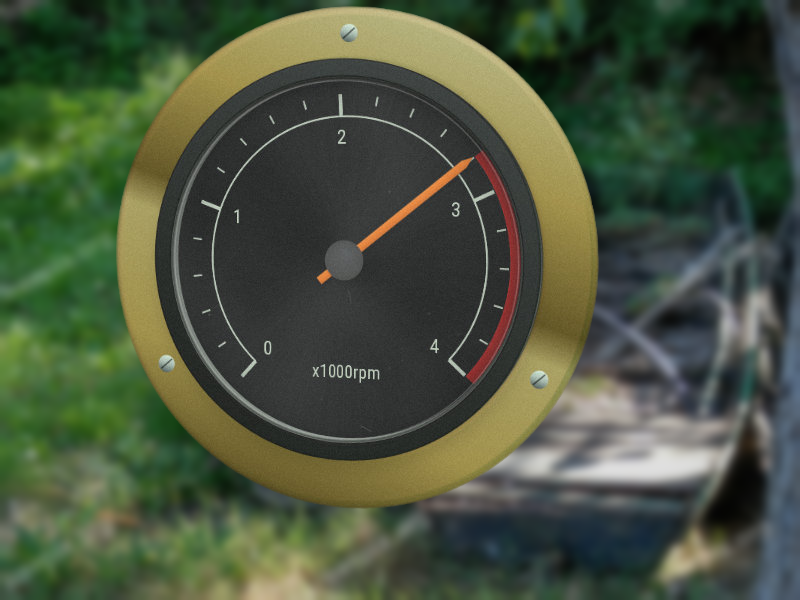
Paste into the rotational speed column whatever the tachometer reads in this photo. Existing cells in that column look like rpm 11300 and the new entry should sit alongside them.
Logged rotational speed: rpm 2800
